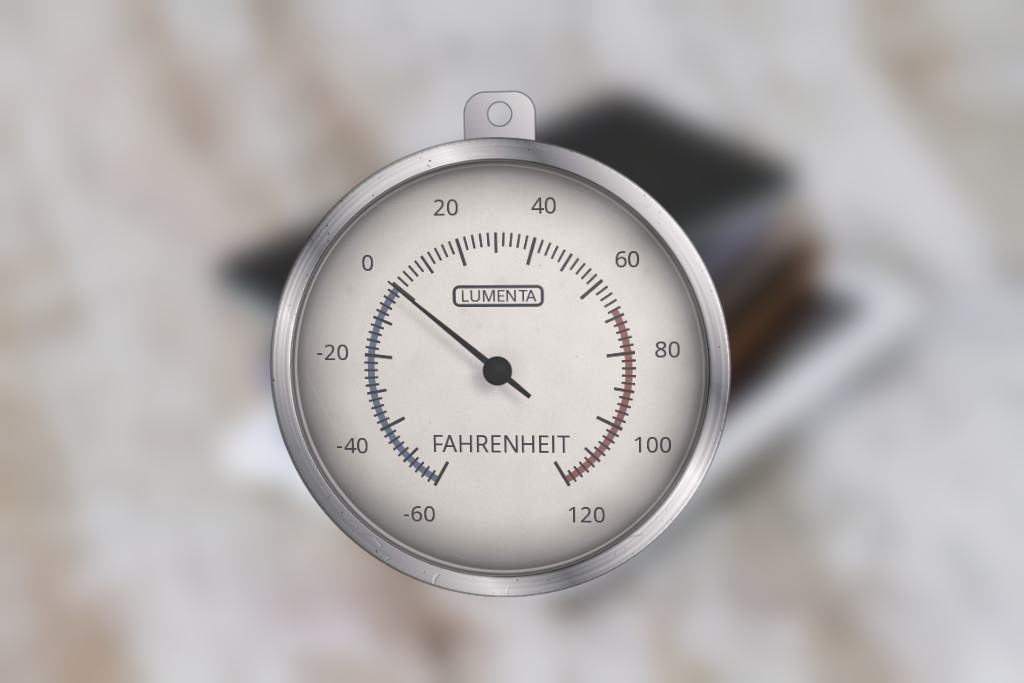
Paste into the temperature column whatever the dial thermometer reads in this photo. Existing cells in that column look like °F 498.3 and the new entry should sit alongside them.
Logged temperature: °F 0
